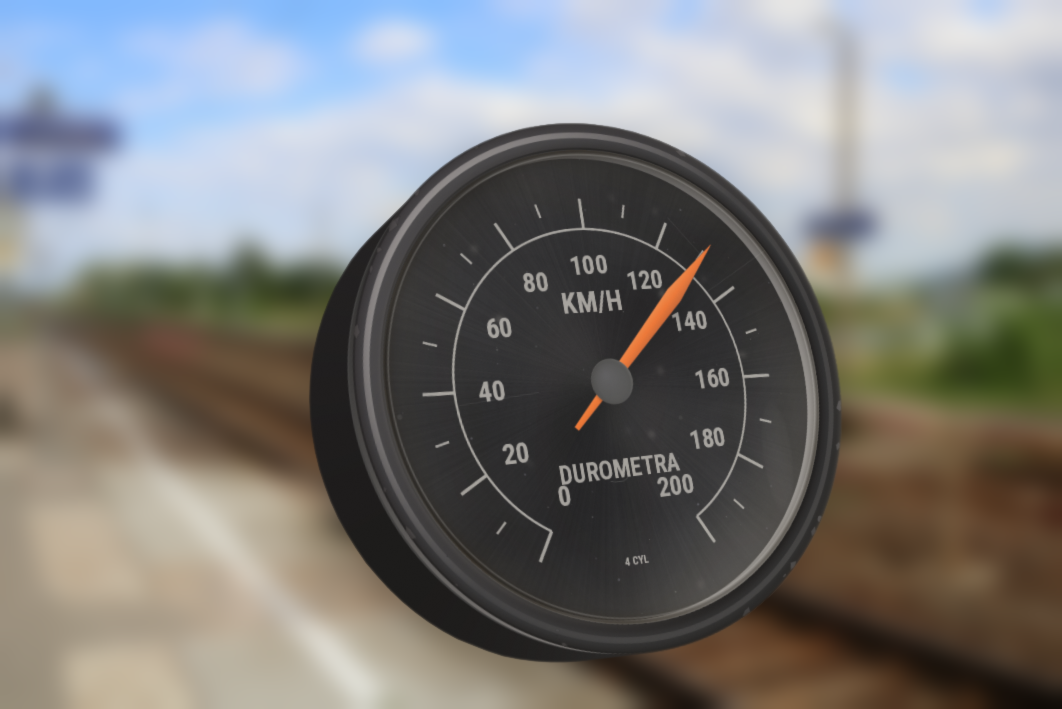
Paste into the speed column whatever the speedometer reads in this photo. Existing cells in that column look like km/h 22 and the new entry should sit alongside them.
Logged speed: km/h 130
